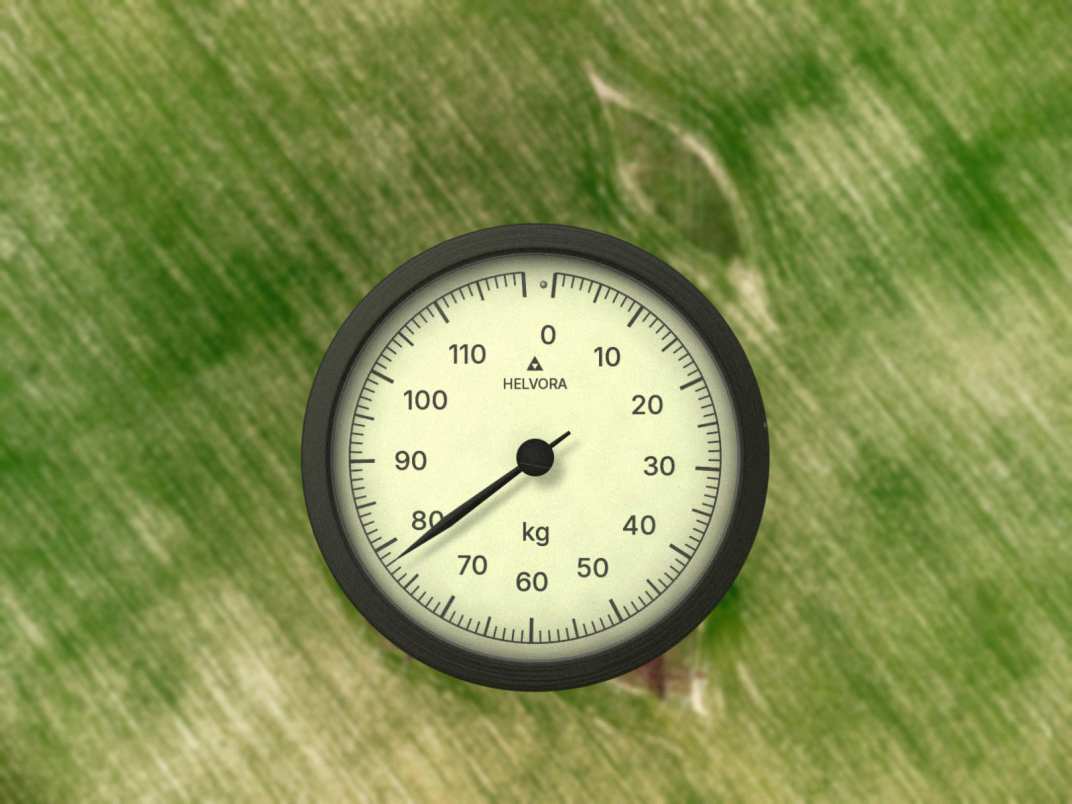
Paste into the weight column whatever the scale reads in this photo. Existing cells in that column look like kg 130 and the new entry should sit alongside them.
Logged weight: kg 78
